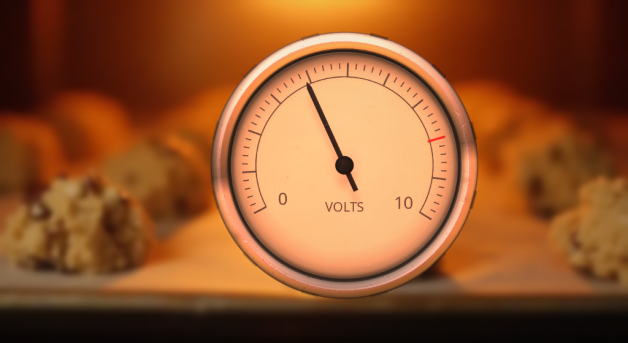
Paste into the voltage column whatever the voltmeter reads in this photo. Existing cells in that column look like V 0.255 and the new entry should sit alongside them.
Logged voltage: V 3.9
